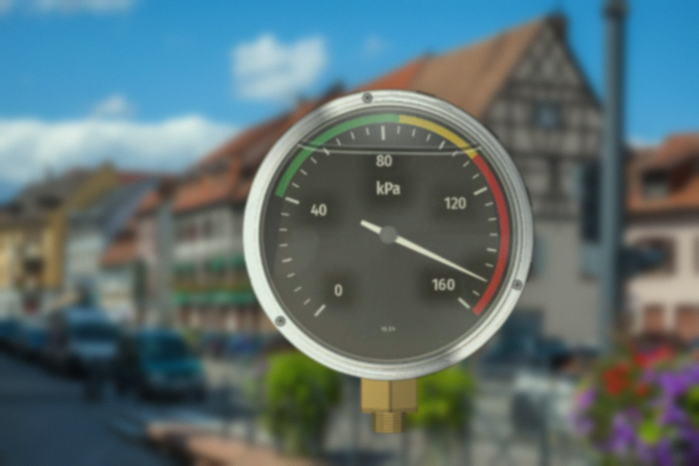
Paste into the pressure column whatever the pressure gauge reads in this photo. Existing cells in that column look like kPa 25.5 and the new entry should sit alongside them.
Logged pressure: kPa 150
